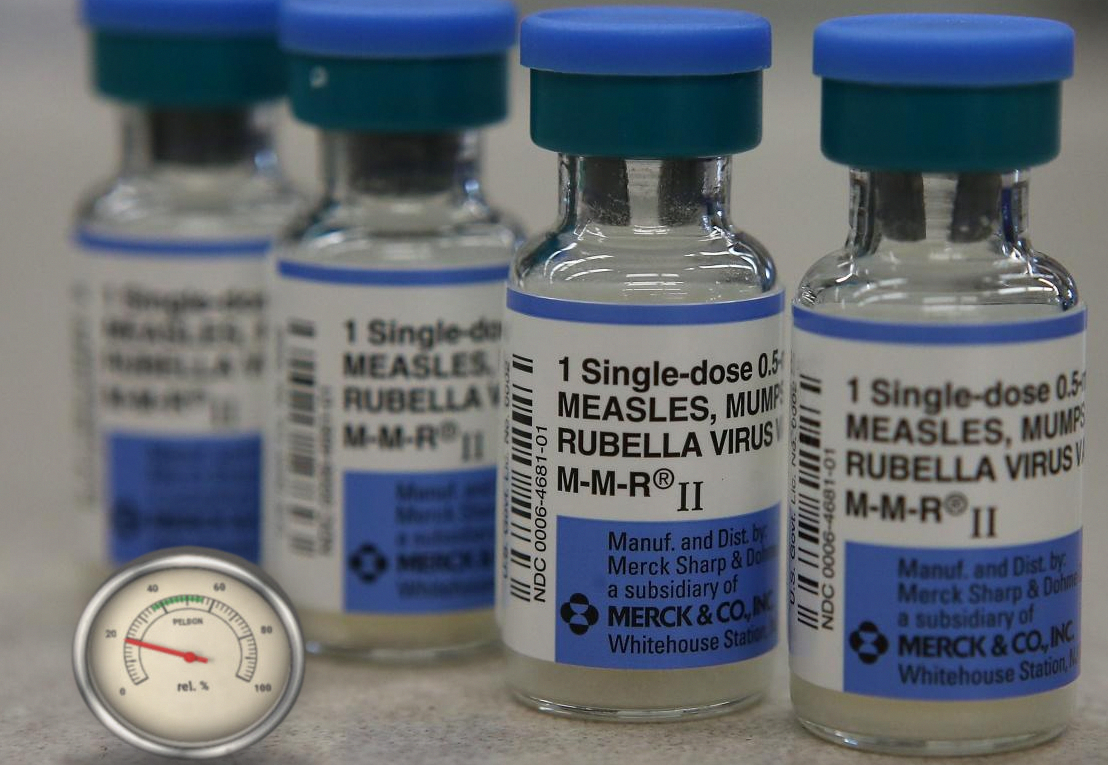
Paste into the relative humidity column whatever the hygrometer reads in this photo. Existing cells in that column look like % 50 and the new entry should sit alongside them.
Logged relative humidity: % 20
